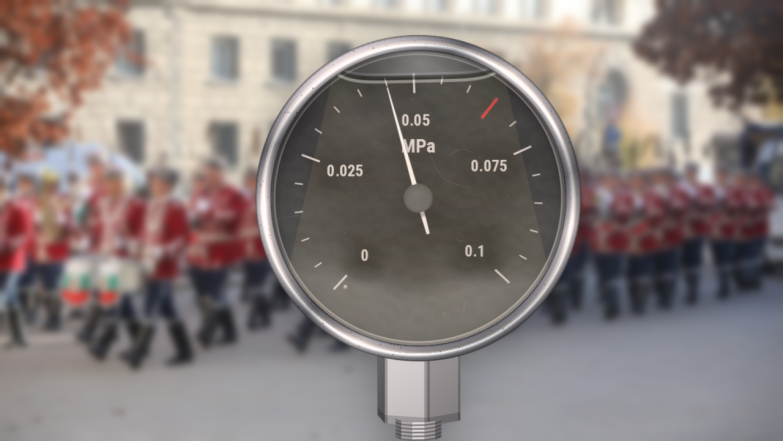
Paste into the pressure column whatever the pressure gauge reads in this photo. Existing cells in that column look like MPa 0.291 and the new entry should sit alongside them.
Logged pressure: MPa 0.045
